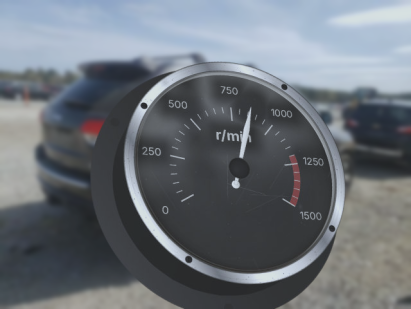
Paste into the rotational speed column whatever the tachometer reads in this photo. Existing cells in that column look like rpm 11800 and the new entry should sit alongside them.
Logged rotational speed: rpm 850
